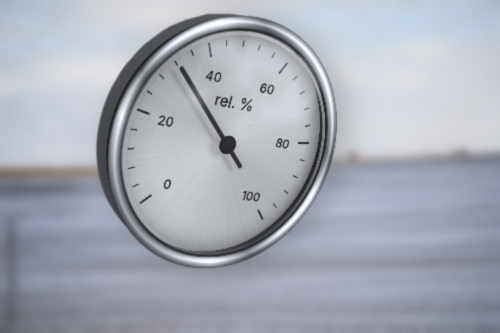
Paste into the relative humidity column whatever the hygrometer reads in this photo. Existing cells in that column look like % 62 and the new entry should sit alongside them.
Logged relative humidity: % 32
